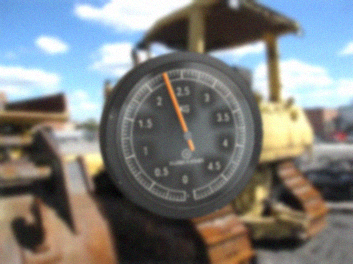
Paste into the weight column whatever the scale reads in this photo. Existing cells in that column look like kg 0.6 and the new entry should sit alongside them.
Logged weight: kg 2.25
